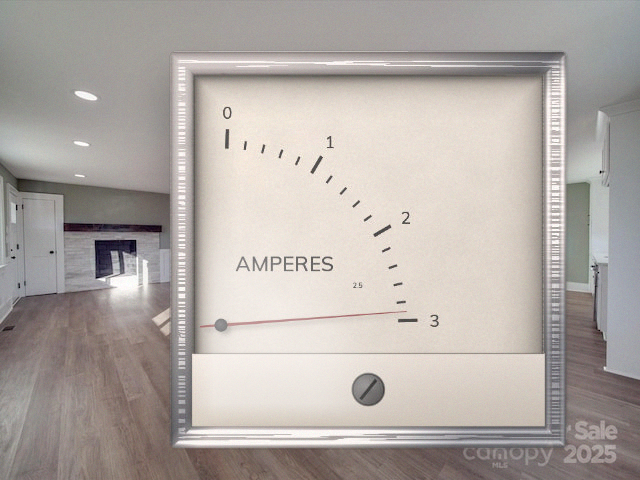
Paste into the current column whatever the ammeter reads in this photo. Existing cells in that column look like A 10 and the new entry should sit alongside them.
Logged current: A 2.9
